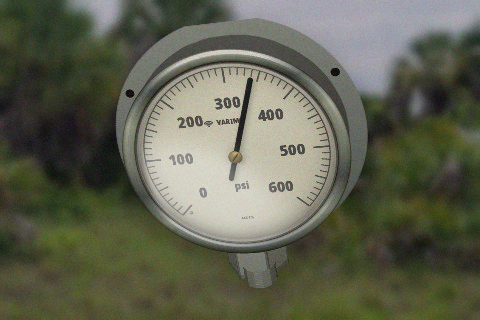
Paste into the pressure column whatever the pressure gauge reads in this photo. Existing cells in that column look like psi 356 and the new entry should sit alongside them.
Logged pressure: psi 340
